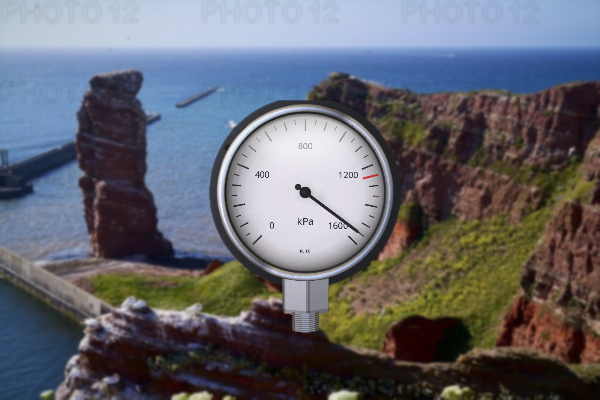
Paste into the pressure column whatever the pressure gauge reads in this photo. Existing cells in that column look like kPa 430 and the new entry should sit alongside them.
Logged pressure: kPa 1550
